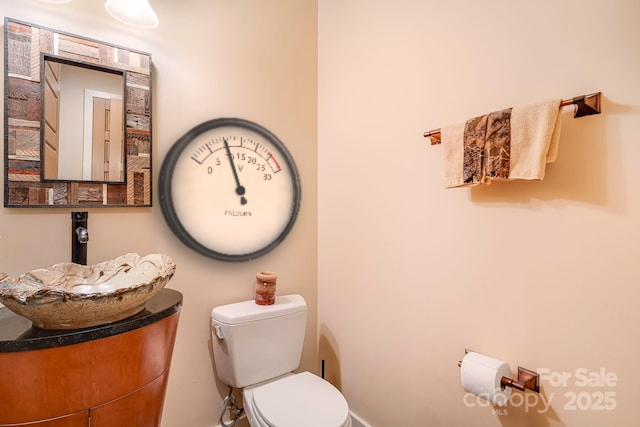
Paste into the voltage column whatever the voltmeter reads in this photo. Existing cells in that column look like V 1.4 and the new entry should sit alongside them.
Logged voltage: V 10
